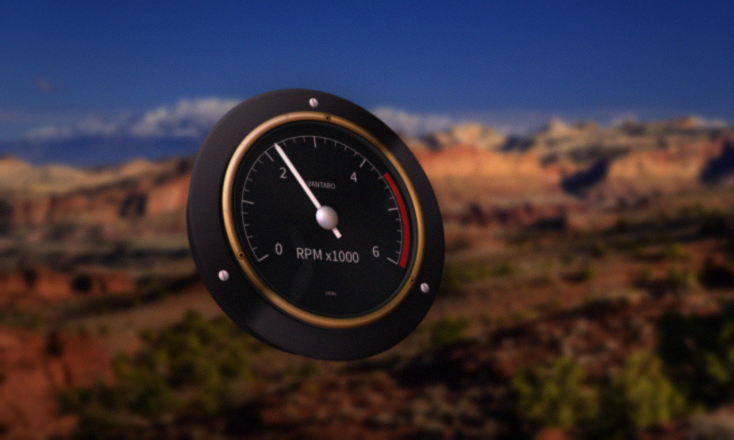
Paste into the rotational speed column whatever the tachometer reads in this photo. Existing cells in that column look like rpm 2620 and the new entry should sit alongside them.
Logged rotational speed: rpm 2200
